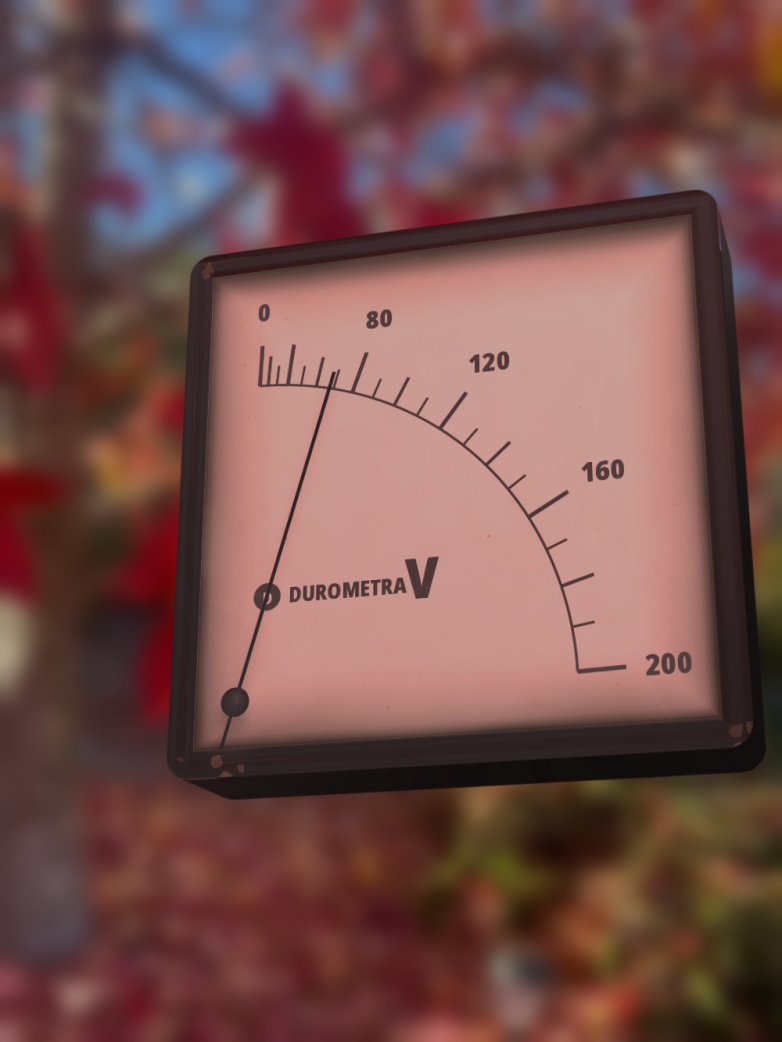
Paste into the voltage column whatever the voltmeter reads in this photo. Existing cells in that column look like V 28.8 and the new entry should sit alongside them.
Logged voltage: V 70
